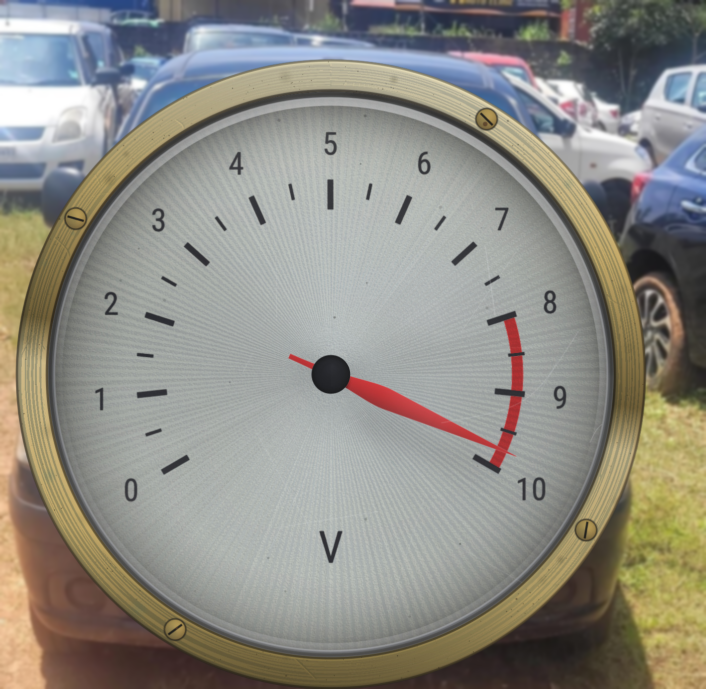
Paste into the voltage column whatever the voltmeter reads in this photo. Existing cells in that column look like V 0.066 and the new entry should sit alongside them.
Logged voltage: V 9.75
